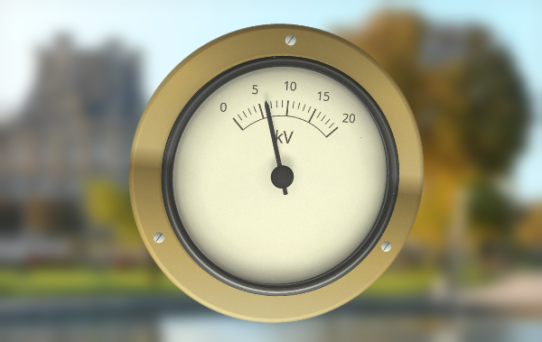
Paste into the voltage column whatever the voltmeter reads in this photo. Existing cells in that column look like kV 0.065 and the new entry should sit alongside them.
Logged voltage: kV 6
